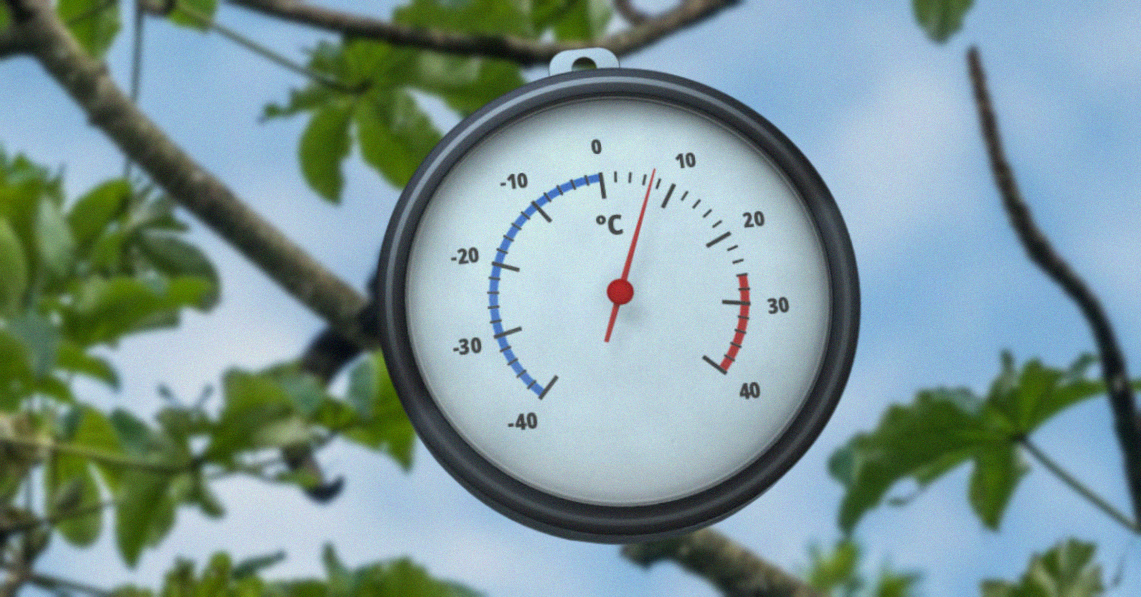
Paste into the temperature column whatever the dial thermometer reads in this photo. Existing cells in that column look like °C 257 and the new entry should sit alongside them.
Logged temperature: °C 7
